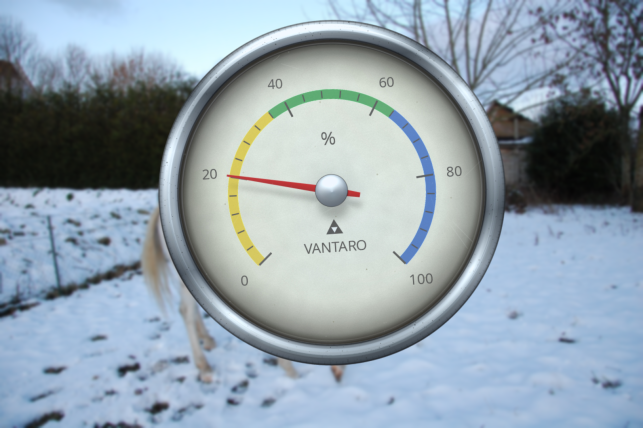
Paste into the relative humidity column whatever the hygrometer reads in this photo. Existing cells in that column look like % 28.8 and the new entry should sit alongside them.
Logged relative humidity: % 20
